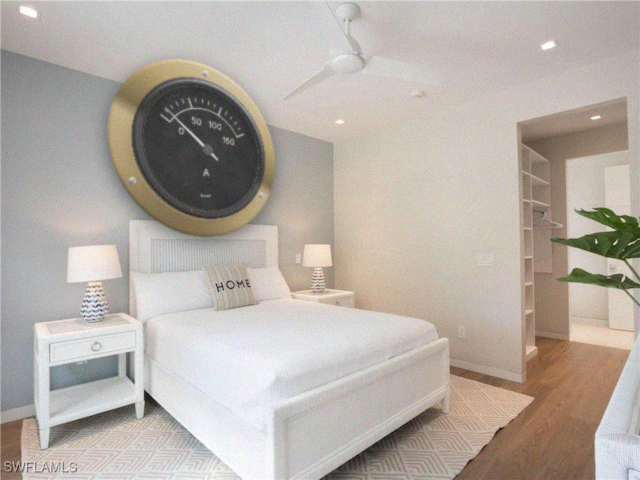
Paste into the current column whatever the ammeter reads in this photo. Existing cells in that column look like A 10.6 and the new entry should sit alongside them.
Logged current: A 10
